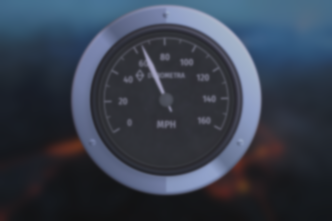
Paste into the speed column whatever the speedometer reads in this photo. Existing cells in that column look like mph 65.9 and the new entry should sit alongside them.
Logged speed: mph 65
